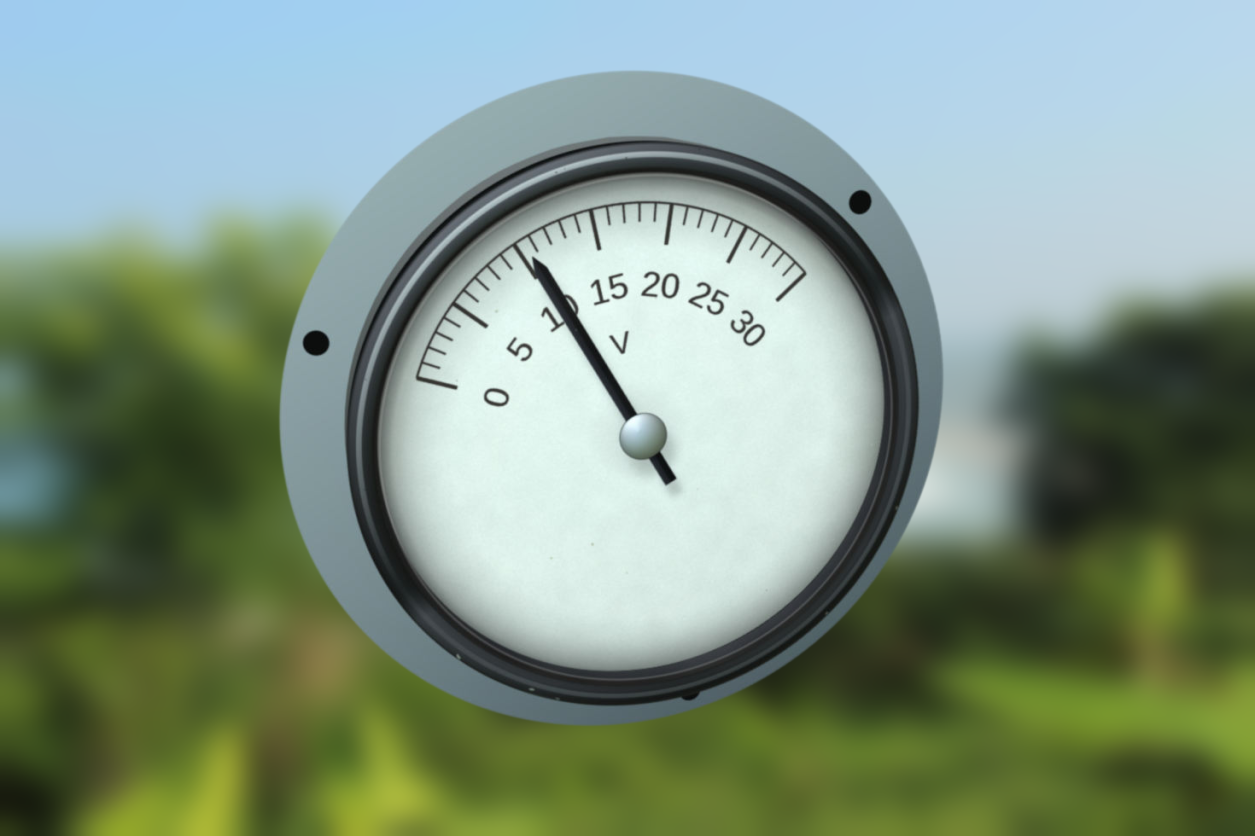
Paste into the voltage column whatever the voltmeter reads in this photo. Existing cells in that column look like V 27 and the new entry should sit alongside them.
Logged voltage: V 10.5
